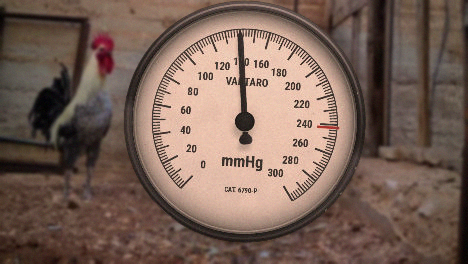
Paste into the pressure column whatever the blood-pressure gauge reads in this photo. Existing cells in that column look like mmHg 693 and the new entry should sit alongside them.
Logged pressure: mmHg 140
